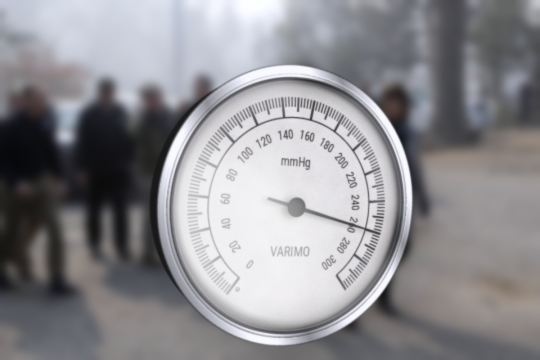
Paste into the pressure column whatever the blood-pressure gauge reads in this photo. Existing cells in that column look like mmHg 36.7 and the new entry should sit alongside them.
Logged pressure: mmHg 260
